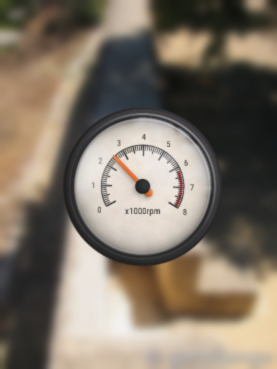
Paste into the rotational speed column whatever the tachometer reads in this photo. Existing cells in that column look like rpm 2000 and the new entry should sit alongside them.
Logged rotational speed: rpm 2500
